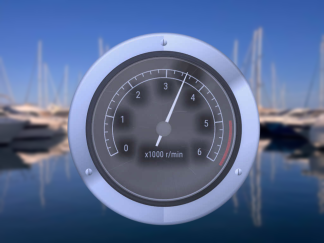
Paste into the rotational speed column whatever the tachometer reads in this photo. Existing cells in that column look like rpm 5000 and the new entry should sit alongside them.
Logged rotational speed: rpm 3500
